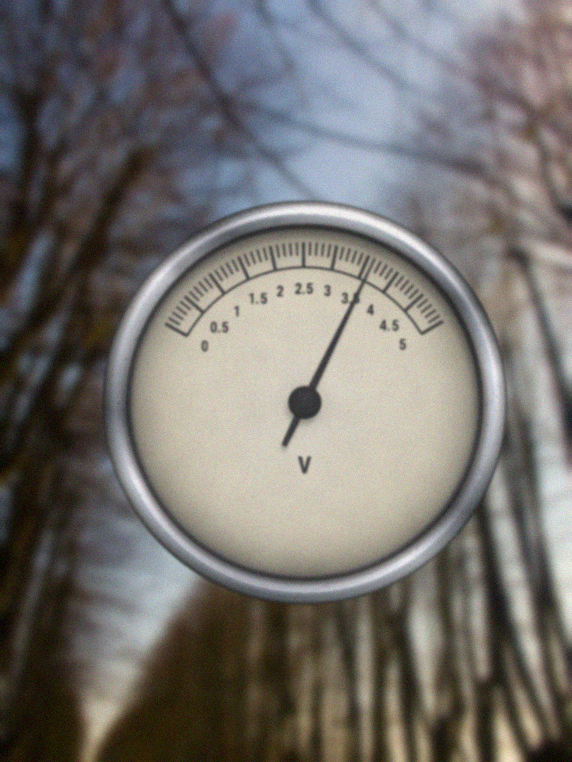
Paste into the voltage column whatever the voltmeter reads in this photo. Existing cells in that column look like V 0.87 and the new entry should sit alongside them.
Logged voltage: V 3.6
